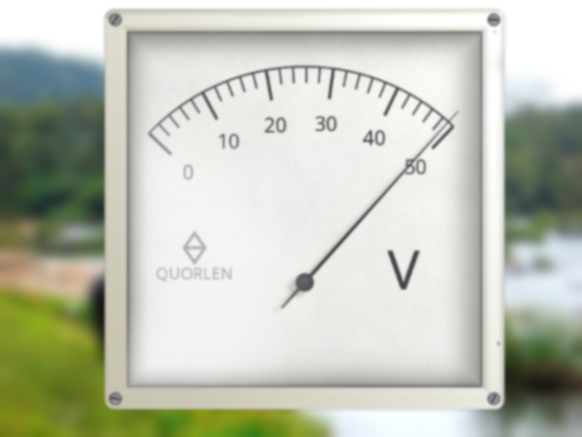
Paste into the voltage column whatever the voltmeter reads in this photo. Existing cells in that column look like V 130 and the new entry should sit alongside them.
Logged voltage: V 49
